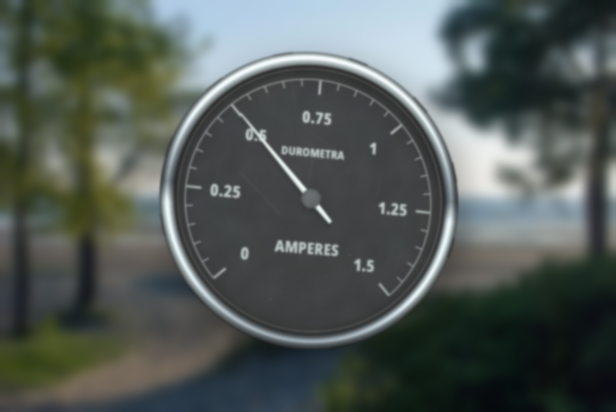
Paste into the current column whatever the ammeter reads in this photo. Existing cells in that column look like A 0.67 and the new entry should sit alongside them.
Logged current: A 0.5
